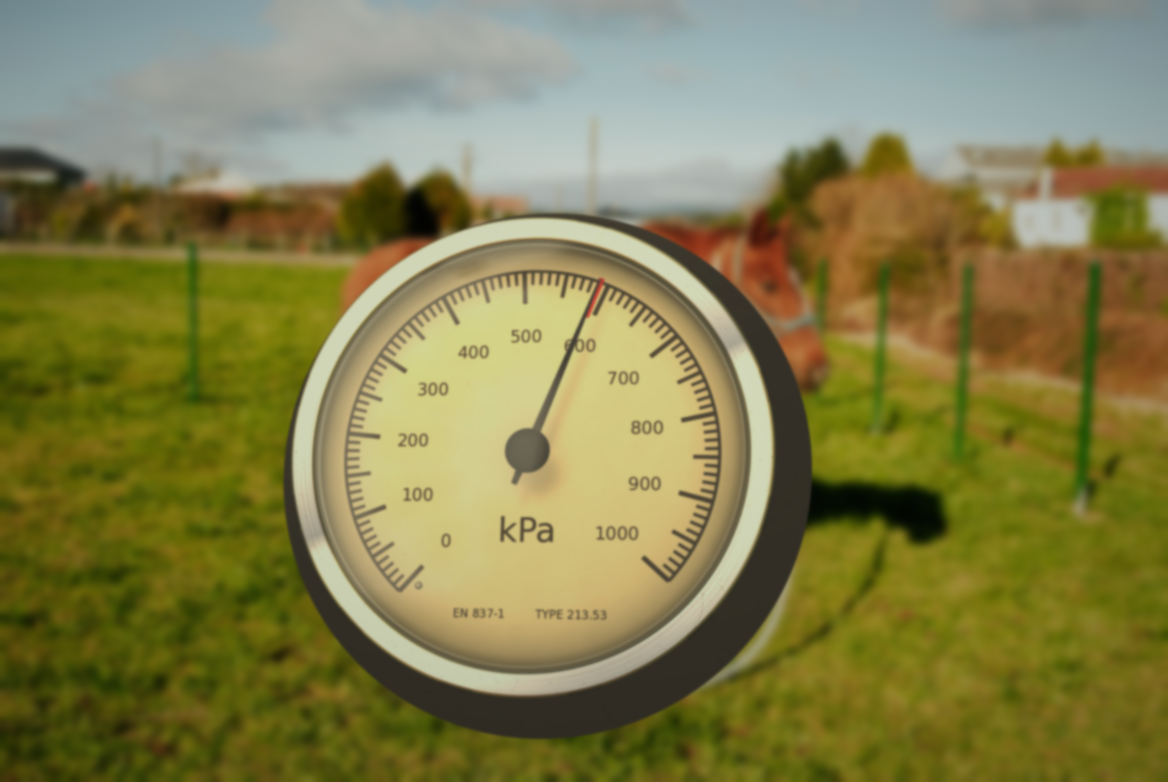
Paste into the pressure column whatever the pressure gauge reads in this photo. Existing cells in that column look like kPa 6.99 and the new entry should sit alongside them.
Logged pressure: kPa 590
